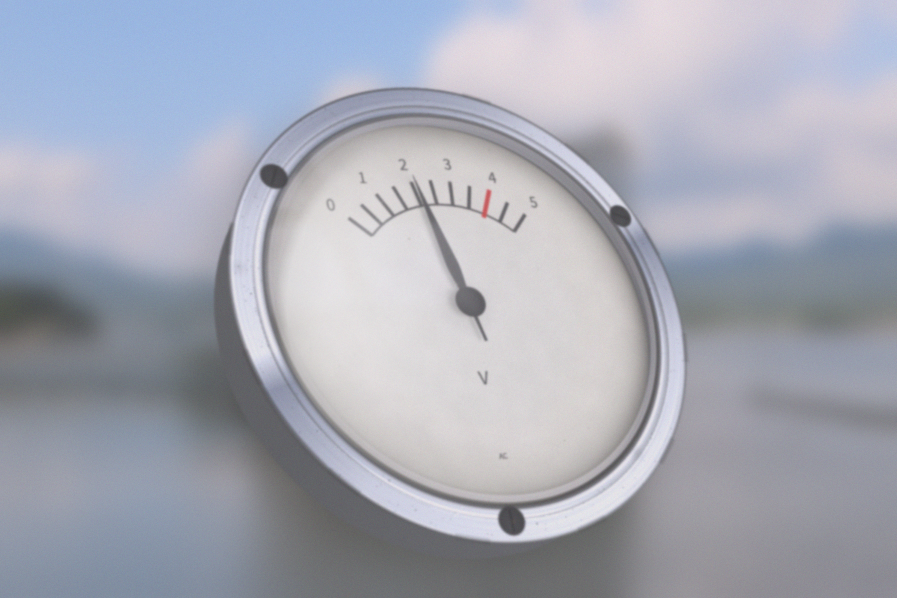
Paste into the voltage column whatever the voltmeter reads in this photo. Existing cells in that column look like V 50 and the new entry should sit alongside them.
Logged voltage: V 2
